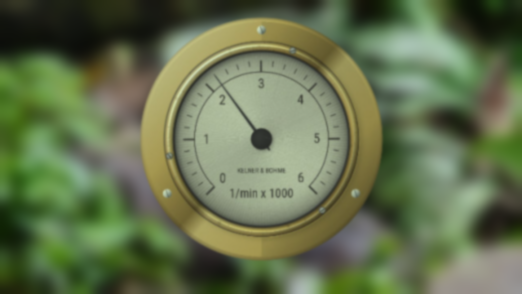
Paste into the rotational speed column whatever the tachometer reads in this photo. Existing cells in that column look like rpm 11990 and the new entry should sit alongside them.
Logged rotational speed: rpm 2200
